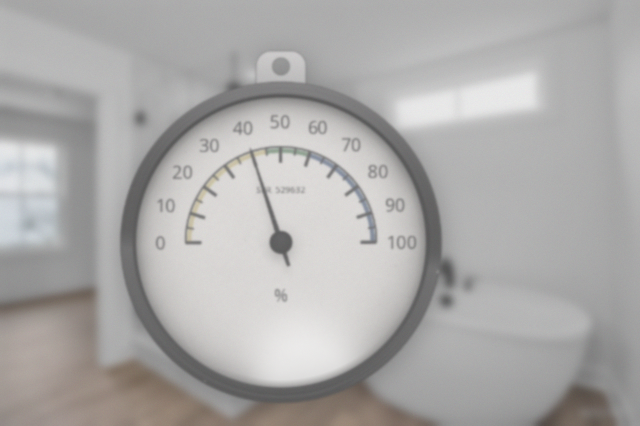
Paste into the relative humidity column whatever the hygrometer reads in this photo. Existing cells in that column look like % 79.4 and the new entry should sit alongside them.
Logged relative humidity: % 40
